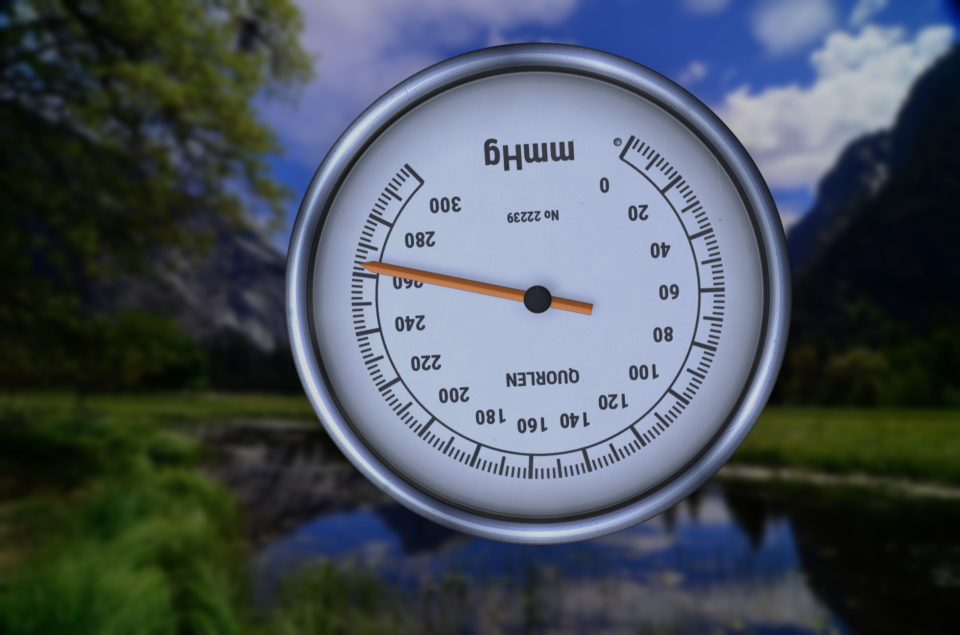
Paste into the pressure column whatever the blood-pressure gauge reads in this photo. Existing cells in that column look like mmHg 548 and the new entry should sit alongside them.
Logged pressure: mmHg 264
